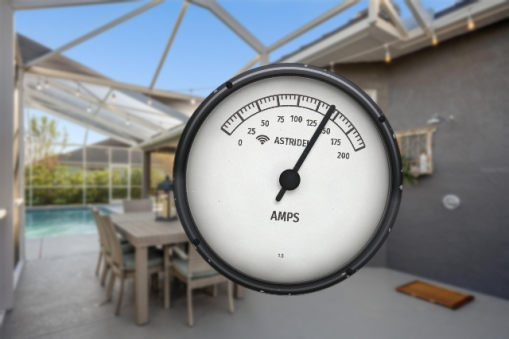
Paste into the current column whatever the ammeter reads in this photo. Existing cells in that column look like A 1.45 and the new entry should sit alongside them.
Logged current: A 140
